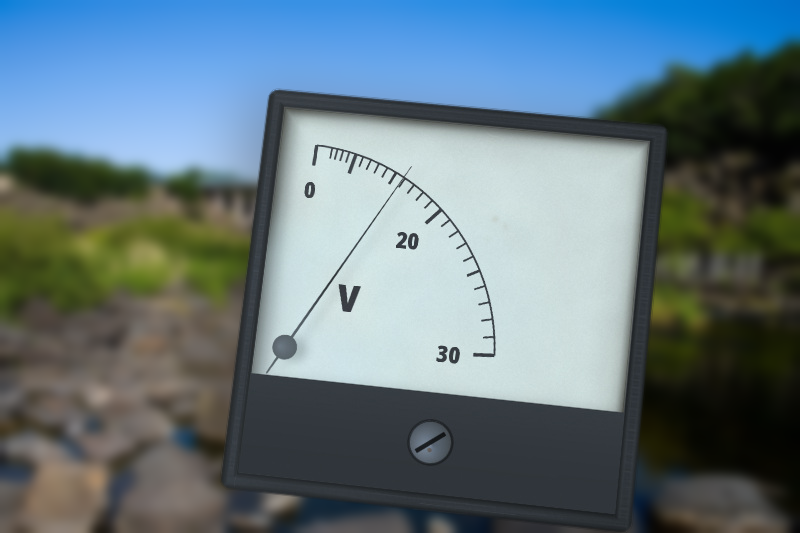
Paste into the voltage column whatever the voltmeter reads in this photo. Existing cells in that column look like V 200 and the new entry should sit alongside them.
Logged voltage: V 16
